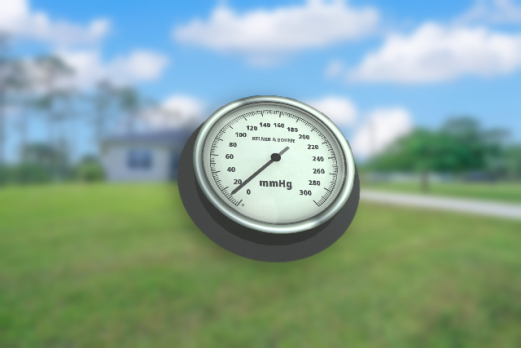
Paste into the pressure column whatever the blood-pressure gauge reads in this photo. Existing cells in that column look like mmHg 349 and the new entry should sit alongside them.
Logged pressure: mmHg 10
